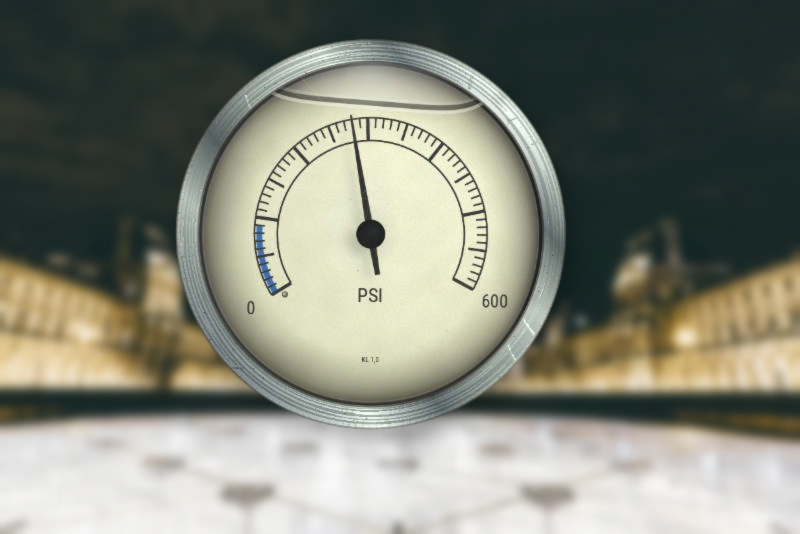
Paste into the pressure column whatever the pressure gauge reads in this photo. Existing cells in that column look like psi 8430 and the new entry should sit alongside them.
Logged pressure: psi 280
